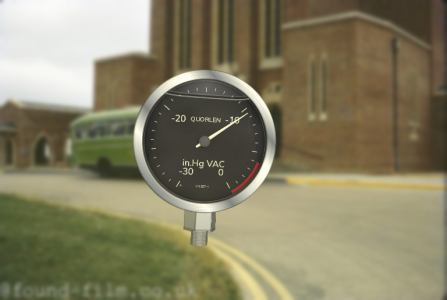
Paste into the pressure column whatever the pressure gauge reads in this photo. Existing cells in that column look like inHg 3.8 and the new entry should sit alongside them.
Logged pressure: inHg -9.5
